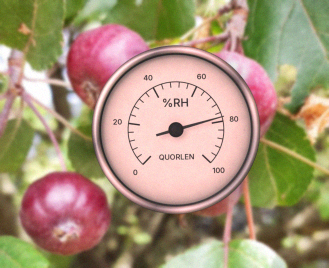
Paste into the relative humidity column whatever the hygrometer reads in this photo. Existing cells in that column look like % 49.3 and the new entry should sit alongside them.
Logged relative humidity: % 78
